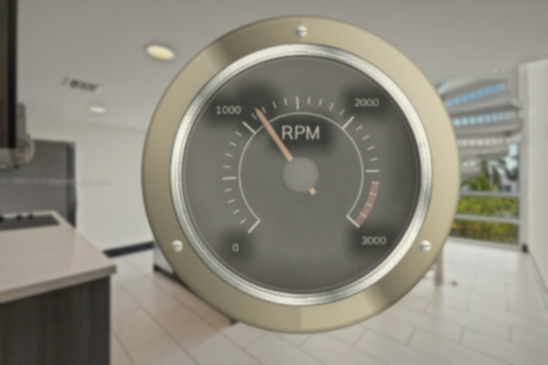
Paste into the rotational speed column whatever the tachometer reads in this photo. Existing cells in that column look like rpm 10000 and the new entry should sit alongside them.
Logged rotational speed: rpm 1150
